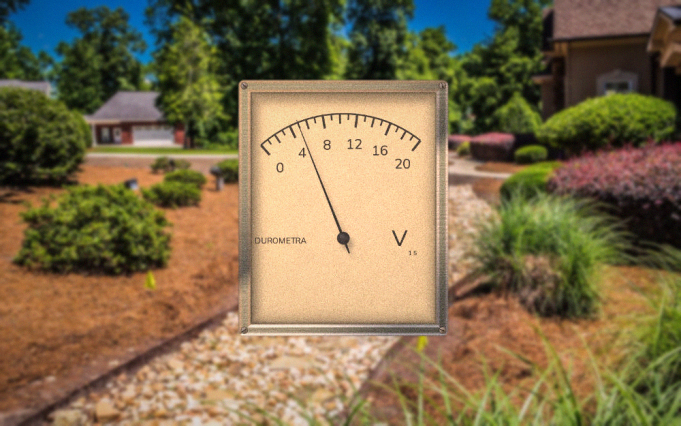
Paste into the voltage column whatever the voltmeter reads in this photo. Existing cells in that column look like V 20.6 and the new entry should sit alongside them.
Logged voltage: V 5
